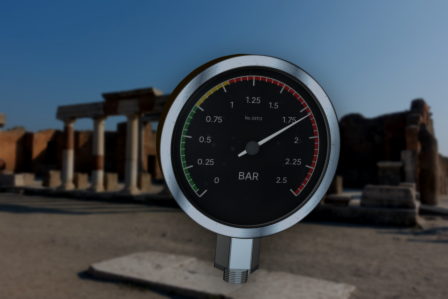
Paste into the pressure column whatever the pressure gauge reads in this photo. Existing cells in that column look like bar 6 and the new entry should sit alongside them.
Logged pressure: bar 1.8
